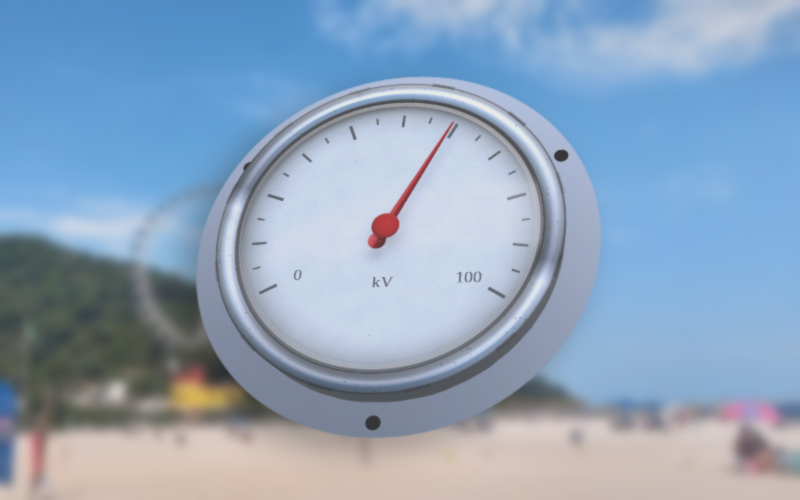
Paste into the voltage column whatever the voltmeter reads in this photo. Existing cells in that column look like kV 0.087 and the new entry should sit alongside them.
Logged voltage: kV 60
